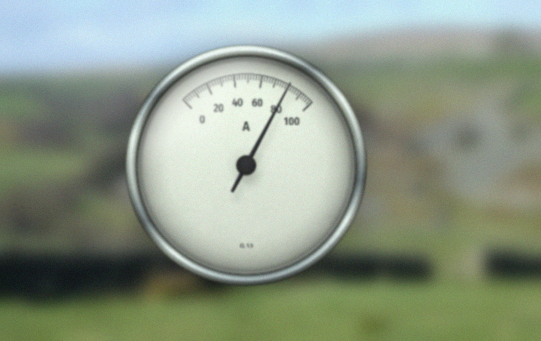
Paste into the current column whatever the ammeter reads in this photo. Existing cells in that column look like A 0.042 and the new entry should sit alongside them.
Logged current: A 80
